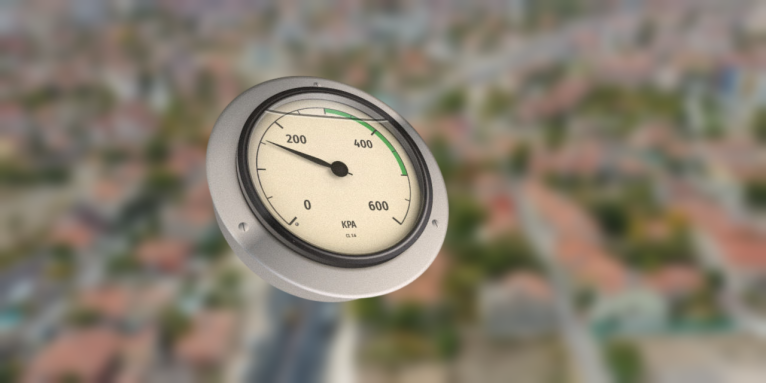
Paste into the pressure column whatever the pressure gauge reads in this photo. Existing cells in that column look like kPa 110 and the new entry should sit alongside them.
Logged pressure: kPa 150
